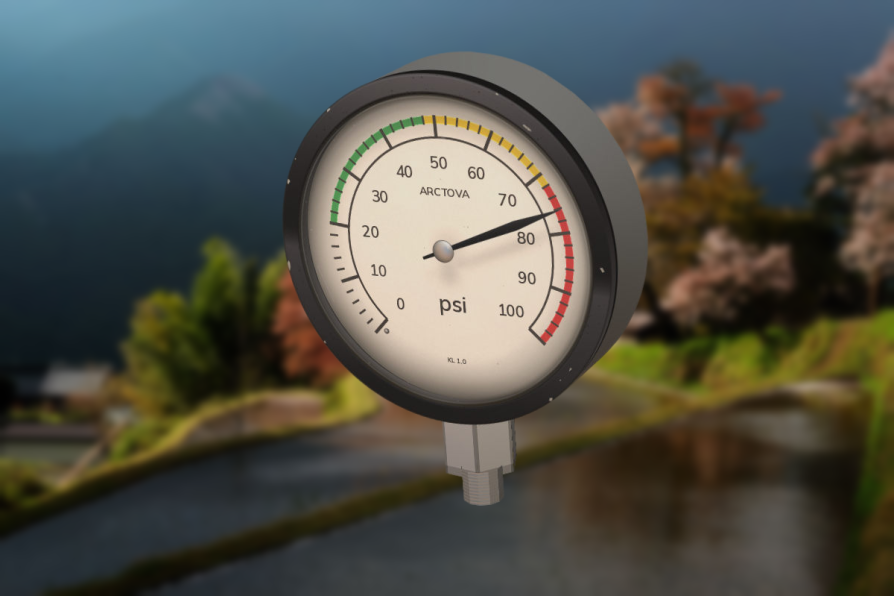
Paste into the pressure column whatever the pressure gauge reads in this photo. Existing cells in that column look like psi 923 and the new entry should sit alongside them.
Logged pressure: psi 76
